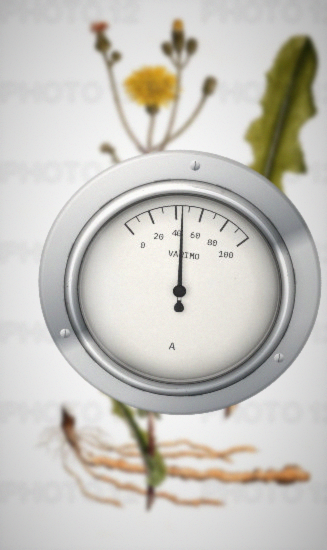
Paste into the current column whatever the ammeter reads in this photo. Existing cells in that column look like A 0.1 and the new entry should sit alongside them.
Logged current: A 45
